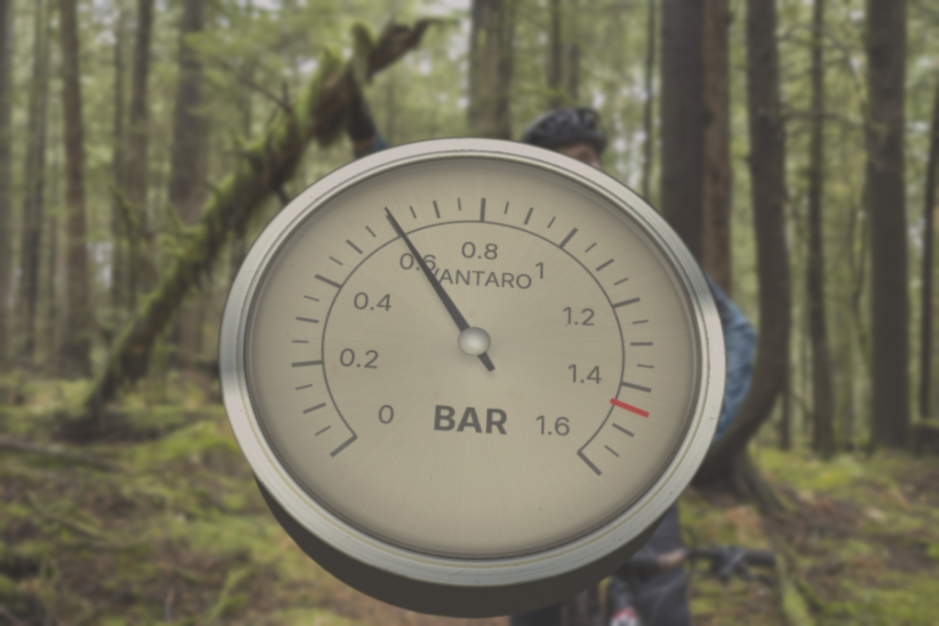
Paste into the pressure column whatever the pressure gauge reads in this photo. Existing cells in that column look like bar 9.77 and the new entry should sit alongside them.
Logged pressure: bar 0.6
